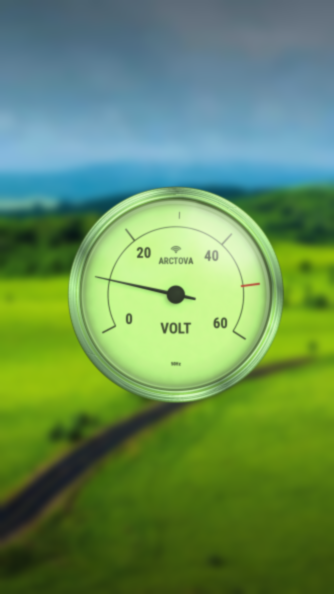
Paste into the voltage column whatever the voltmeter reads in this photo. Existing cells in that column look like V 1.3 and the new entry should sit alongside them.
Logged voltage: V 10
